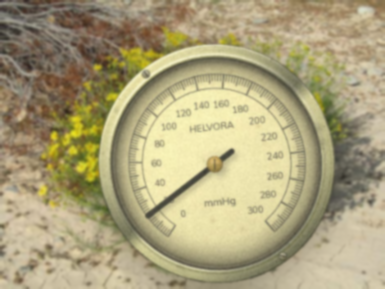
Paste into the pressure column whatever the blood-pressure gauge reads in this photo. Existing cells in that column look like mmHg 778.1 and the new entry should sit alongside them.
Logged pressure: mmHg 20
